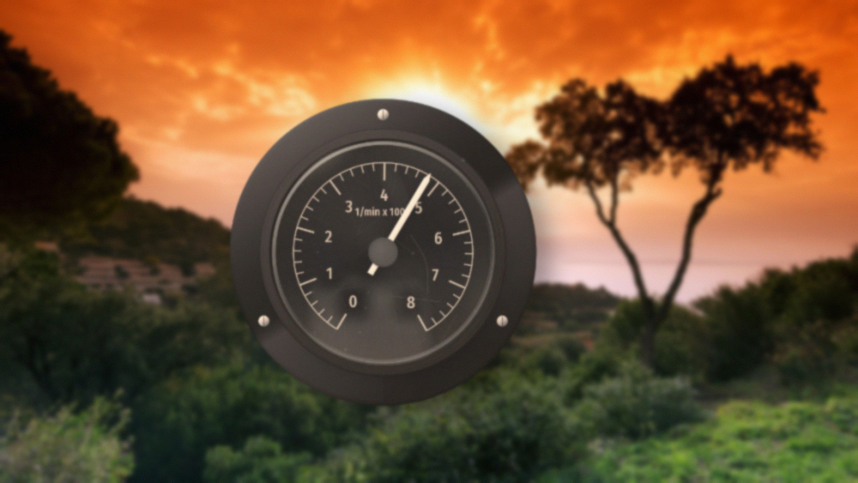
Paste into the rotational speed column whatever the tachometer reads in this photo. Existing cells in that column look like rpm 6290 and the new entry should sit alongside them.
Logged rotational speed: rpm 4800
